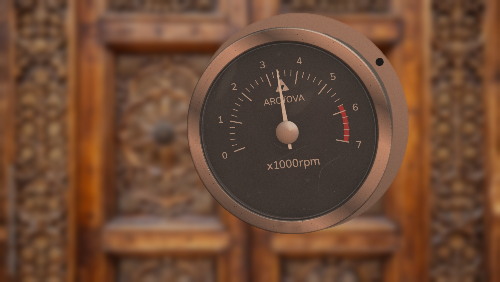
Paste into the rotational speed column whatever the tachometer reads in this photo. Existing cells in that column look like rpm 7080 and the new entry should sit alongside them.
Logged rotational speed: rpm 3400
